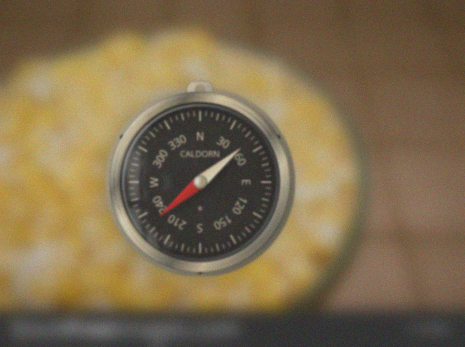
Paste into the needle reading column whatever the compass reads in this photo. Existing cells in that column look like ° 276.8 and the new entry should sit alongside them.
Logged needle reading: ° 230
